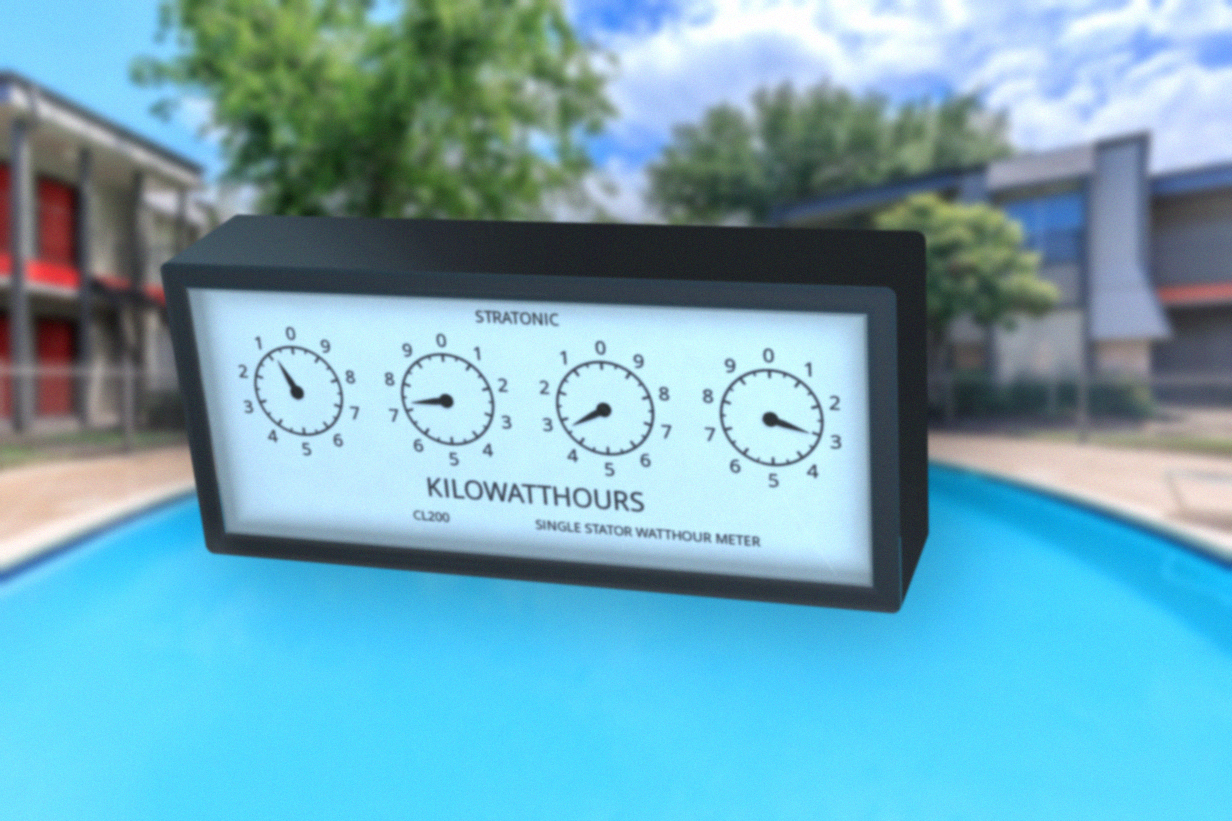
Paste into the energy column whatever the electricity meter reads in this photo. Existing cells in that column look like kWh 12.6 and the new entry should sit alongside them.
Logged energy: kWh 733
